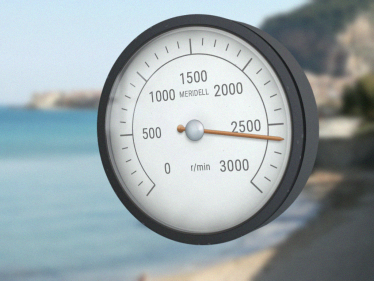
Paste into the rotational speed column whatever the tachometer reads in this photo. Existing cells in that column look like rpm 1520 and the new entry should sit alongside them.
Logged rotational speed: rpm 2600
